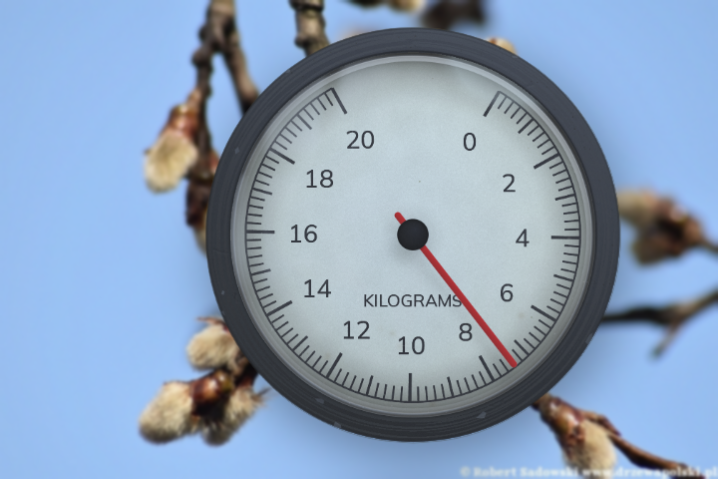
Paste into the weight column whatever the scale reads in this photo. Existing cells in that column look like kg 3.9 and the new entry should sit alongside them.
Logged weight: kg 7.4
